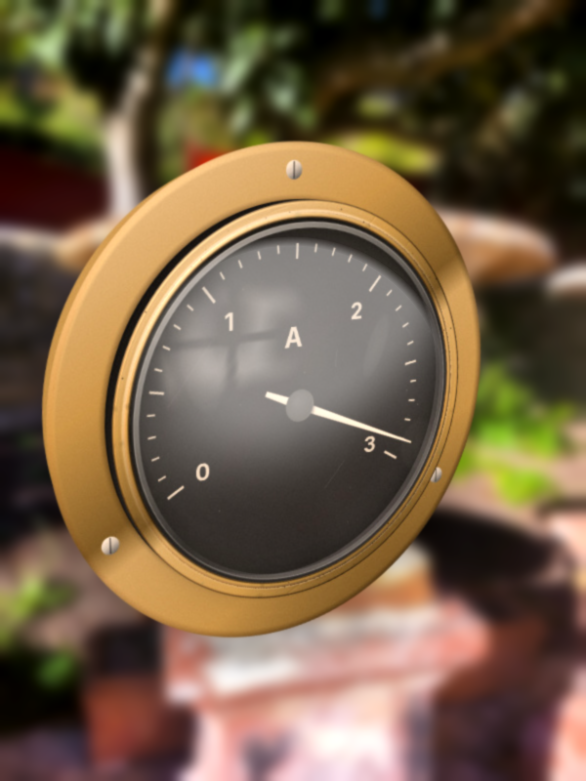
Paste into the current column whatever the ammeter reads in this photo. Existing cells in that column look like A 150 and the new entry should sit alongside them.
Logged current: A 2.9
